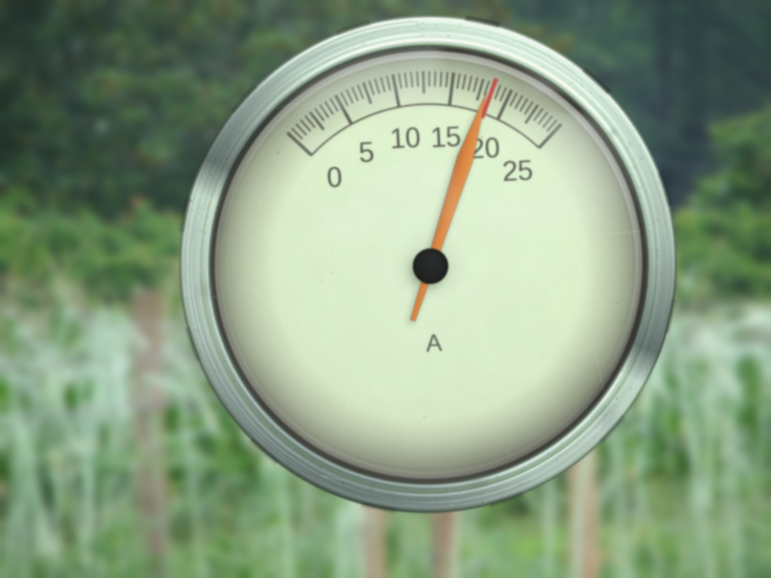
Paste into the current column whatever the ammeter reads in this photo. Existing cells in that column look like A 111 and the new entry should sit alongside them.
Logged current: A 18
